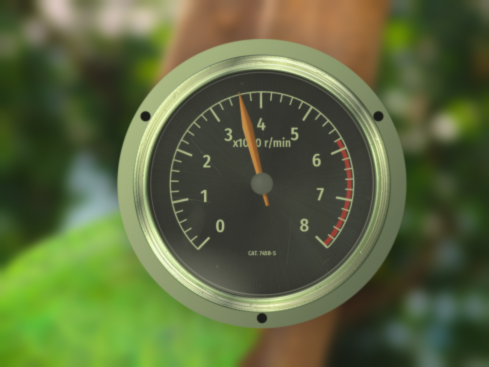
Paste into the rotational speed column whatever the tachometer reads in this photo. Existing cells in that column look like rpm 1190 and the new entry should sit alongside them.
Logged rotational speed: rpm 3600
